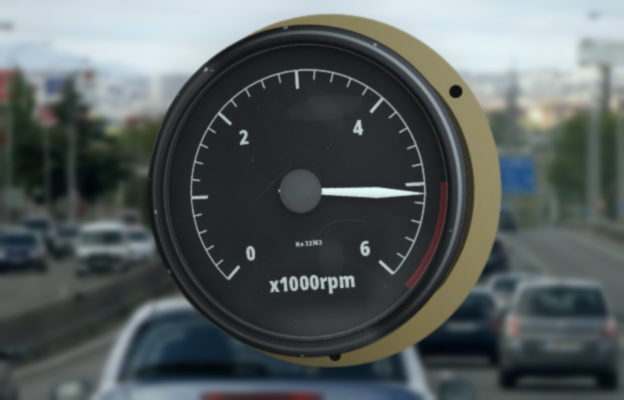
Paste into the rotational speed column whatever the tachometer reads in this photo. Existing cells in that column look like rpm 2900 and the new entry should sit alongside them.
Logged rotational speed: rpm 5100
